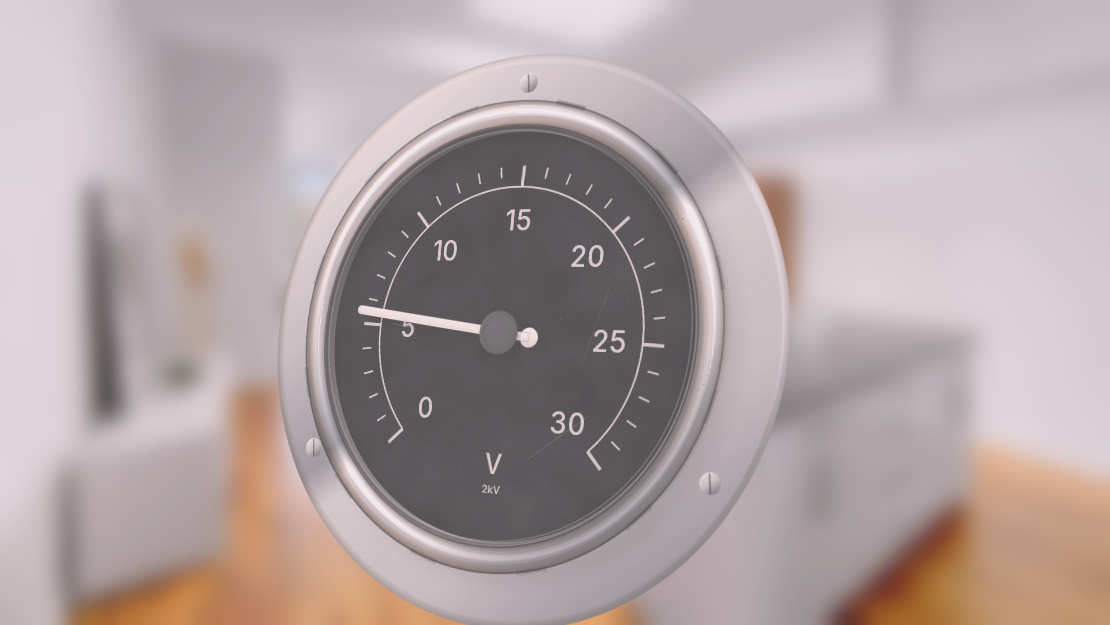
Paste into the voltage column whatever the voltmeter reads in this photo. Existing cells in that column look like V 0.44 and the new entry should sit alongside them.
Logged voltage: V 5.5
